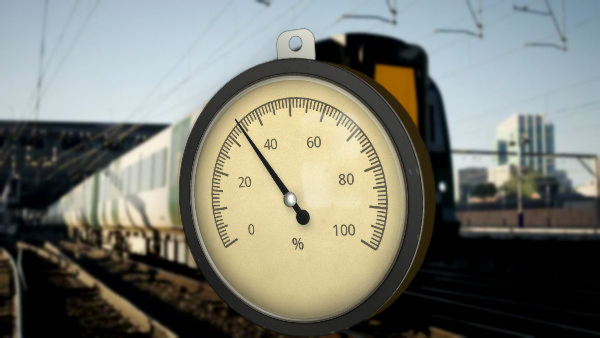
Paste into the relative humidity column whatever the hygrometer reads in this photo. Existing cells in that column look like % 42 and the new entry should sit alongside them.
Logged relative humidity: % 35
